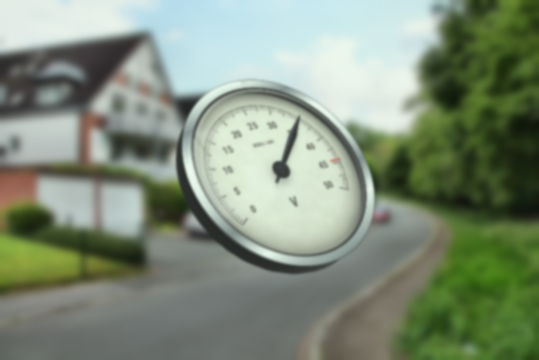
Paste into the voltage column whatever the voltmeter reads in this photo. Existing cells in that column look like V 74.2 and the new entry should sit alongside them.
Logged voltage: V 35
